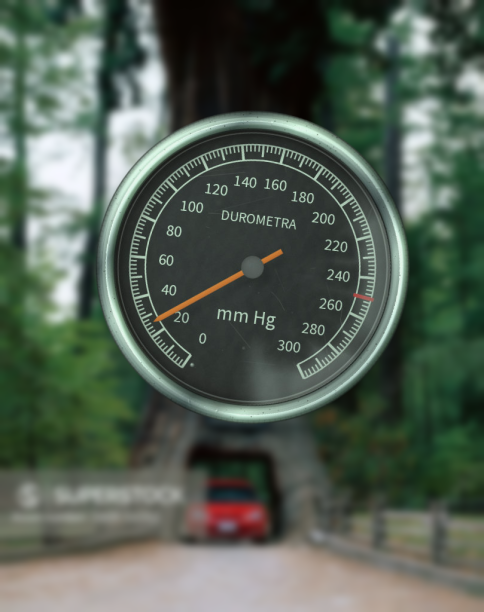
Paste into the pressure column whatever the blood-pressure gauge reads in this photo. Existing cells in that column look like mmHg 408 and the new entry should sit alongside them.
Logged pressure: mmHg 26
